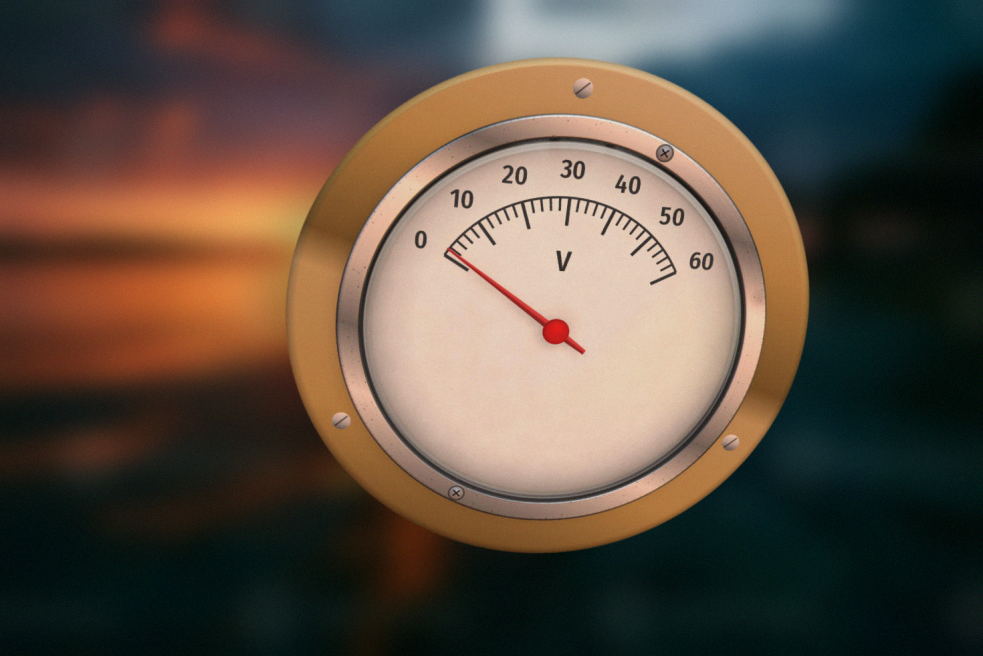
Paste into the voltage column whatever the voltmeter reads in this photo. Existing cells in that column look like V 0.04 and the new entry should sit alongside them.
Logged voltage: V 2
